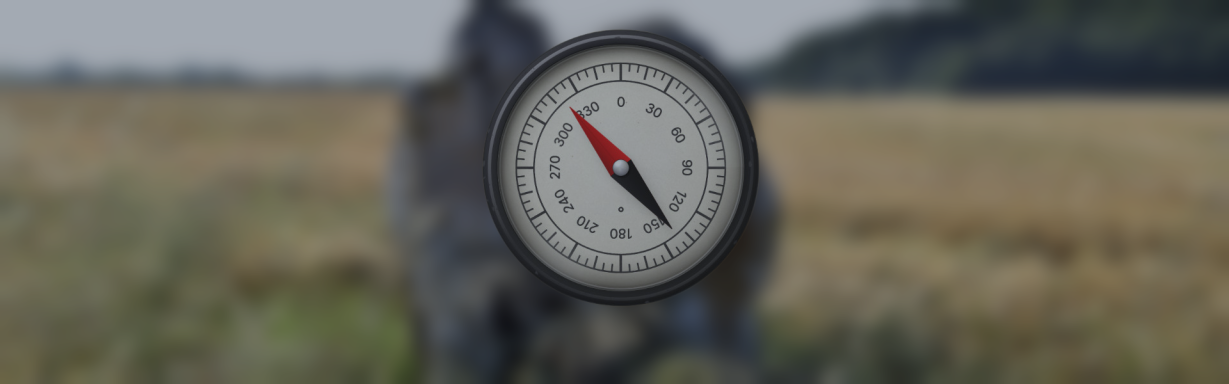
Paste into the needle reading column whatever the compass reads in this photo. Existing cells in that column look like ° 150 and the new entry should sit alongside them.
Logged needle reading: ° 320
